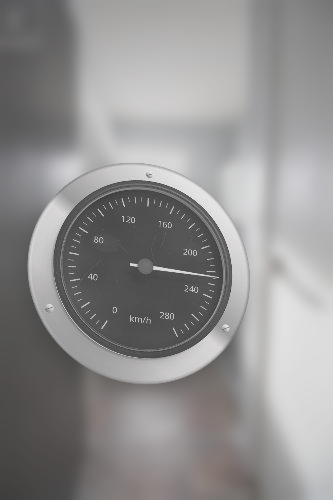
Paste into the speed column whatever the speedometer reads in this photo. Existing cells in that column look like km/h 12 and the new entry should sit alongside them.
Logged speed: km/h 225
